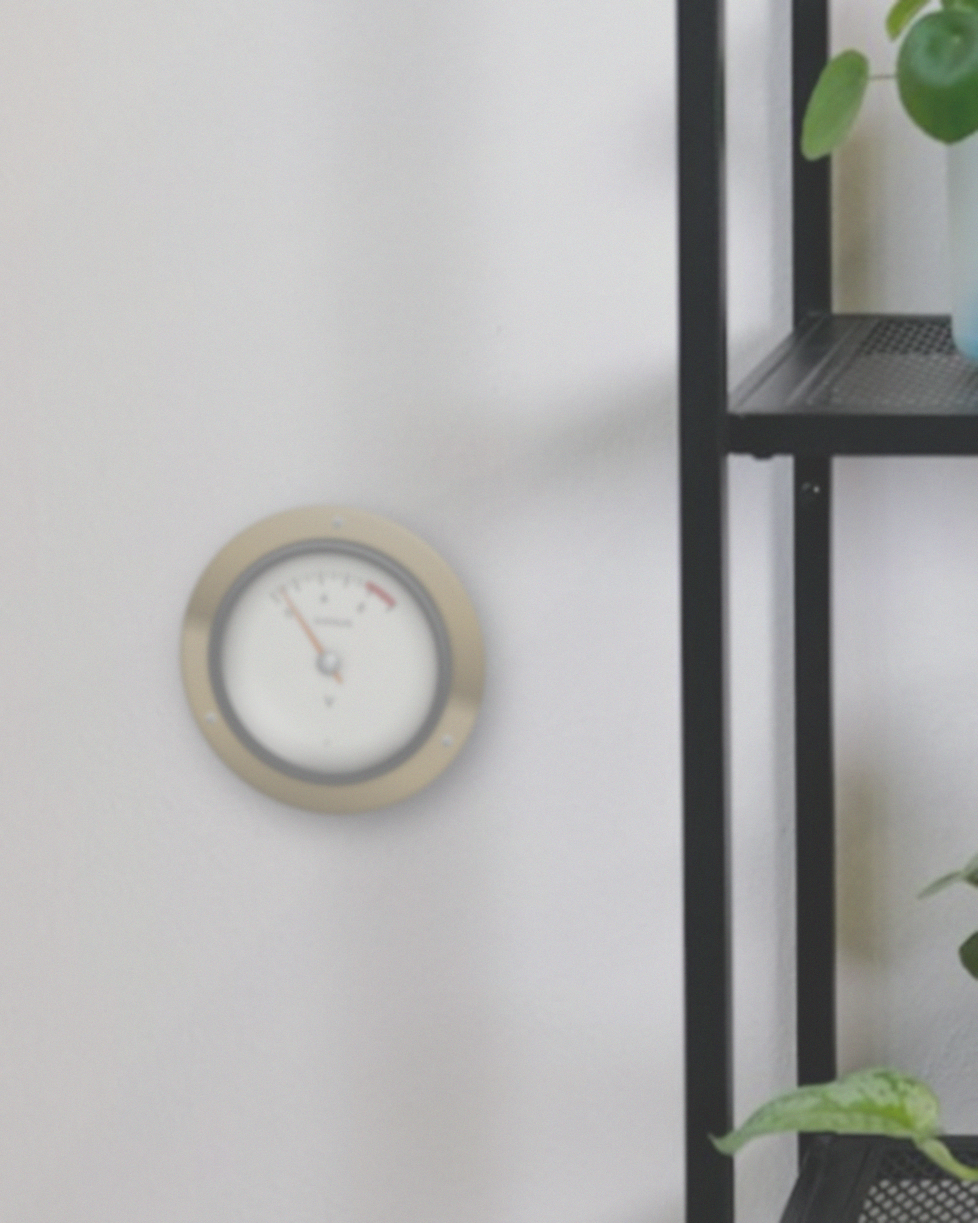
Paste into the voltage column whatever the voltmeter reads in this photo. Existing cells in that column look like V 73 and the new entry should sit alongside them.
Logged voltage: V 1
